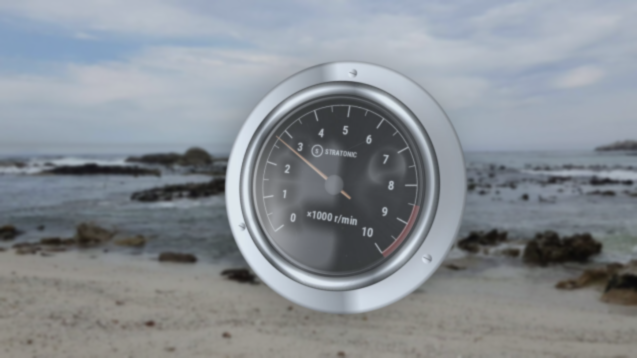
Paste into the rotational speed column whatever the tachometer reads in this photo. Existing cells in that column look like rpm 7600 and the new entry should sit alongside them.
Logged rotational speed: rpm 2750
